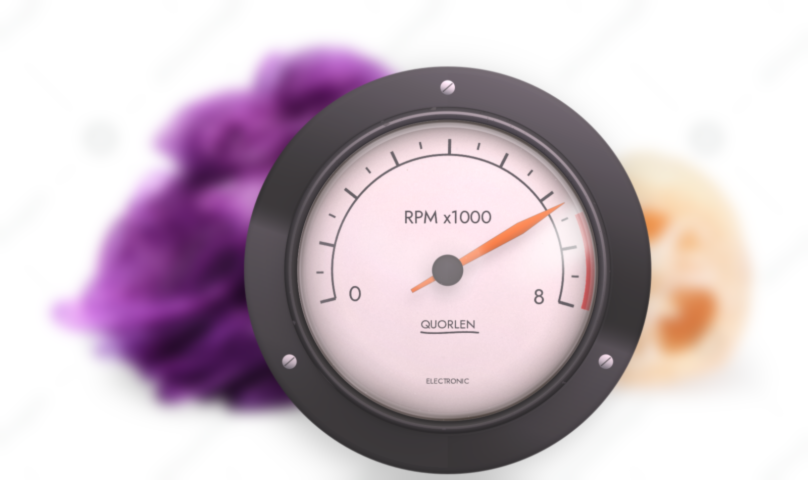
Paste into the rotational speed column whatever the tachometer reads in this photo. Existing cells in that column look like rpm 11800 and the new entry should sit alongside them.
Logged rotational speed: rpm 6250
